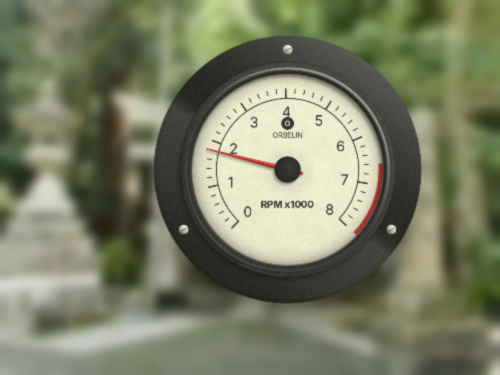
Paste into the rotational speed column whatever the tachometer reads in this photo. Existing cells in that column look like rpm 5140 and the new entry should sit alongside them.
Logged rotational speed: rpm 1800
